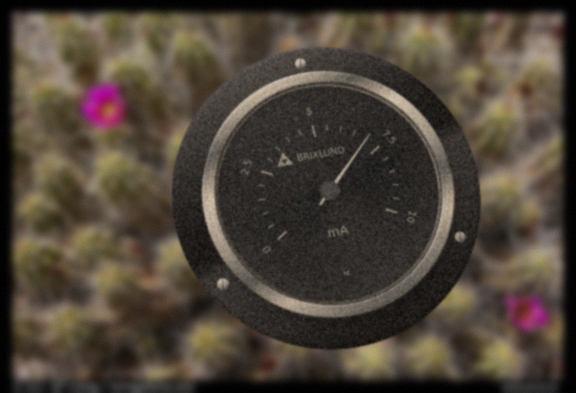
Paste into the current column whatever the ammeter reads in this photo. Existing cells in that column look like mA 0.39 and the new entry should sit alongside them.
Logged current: mA 7
